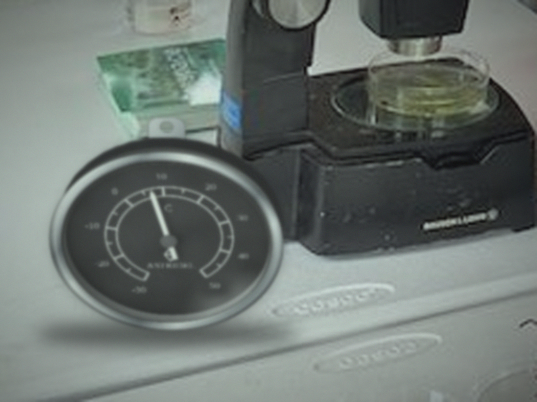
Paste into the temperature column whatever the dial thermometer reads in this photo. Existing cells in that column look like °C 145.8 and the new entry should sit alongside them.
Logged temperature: °C 7.5
